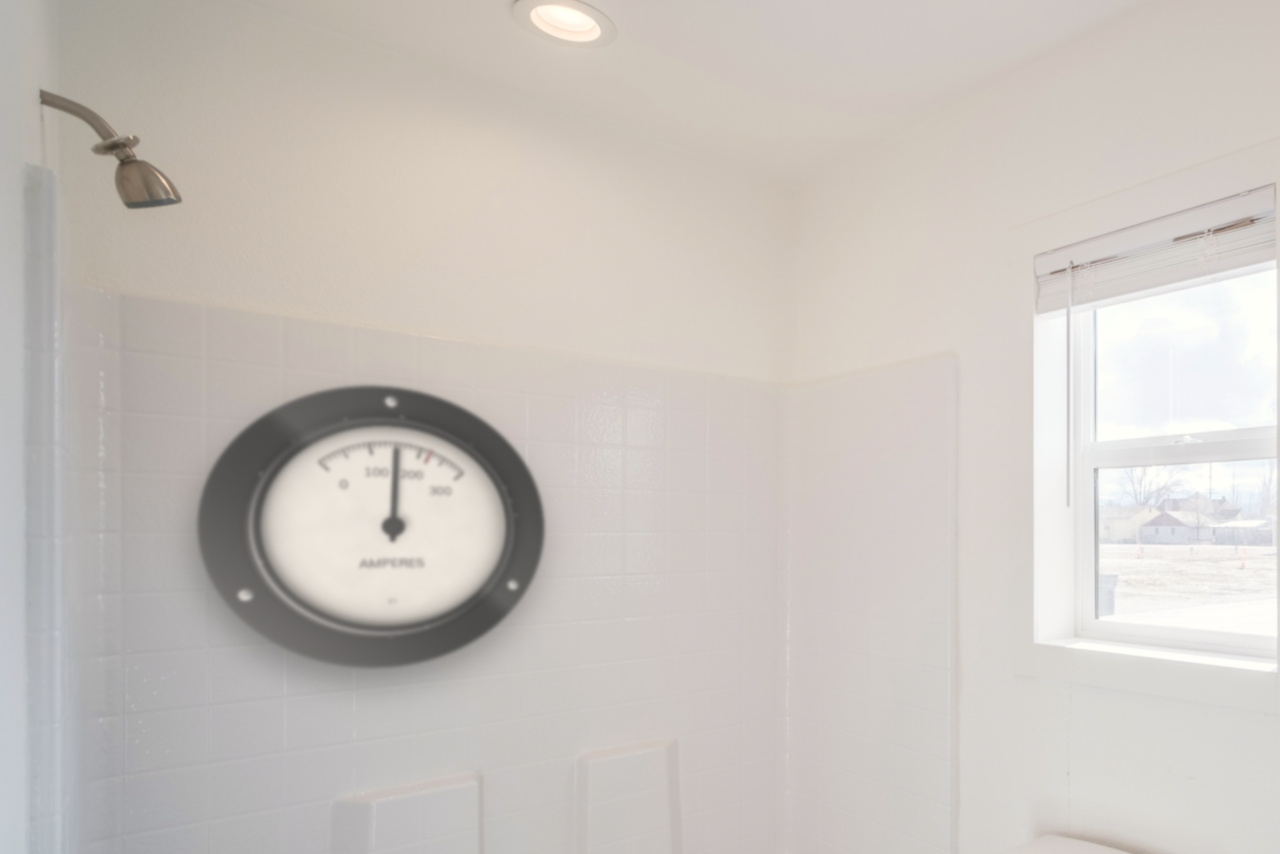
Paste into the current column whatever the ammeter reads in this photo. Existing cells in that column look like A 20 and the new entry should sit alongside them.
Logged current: A 150
